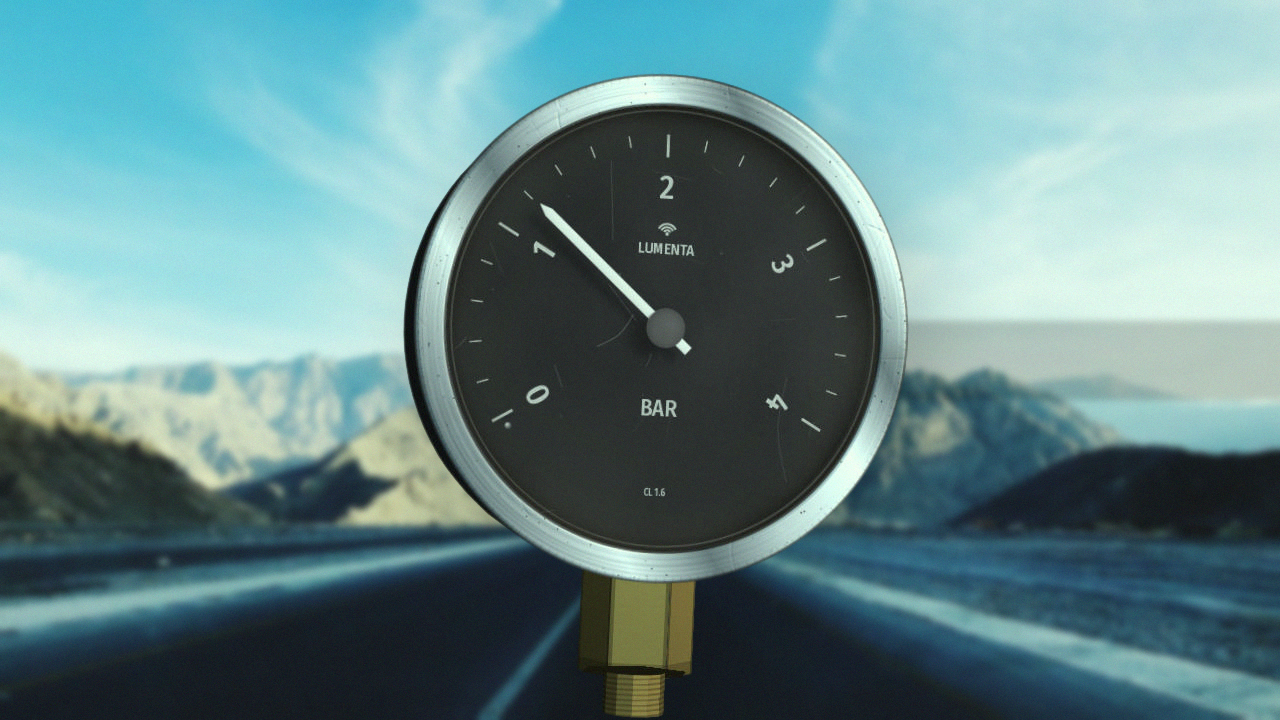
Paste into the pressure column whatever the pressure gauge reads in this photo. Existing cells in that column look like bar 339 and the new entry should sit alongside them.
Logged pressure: bar 1.2
